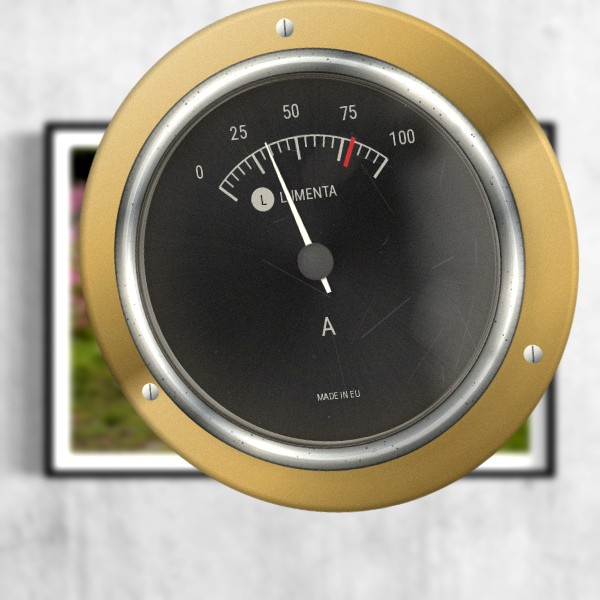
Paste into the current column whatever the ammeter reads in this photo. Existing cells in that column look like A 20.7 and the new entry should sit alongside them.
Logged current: A 35
